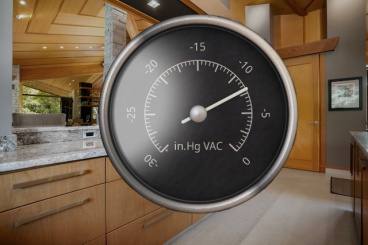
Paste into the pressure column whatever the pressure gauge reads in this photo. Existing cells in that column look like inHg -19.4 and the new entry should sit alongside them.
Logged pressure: inHg -8
